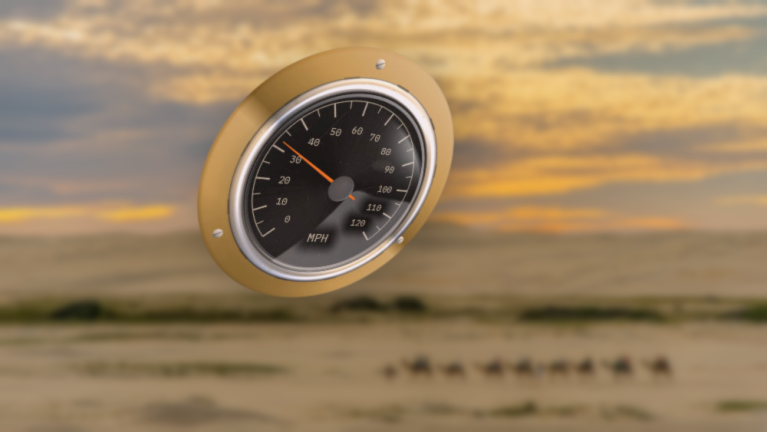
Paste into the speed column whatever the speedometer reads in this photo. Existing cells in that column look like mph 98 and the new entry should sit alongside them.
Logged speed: mph 32.5
